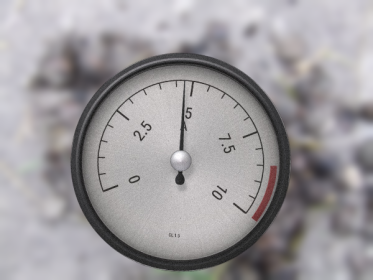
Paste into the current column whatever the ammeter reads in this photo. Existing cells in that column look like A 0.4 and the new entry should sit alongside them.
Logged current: A 4.75
